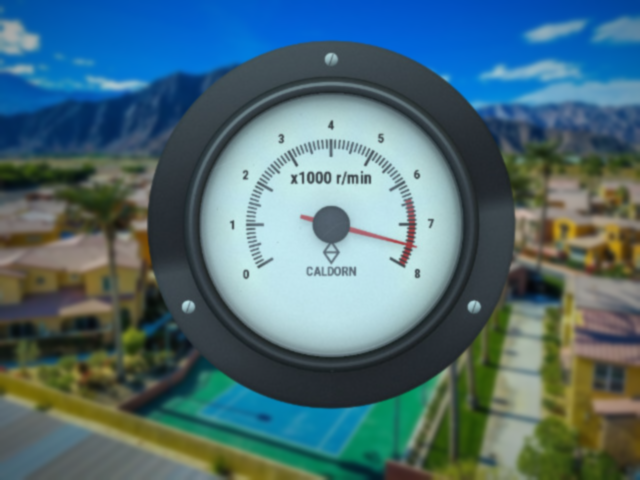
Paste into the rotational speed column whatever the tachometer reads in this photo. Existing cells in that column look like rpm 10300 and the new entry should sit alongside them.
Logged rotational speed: rpm 7500
